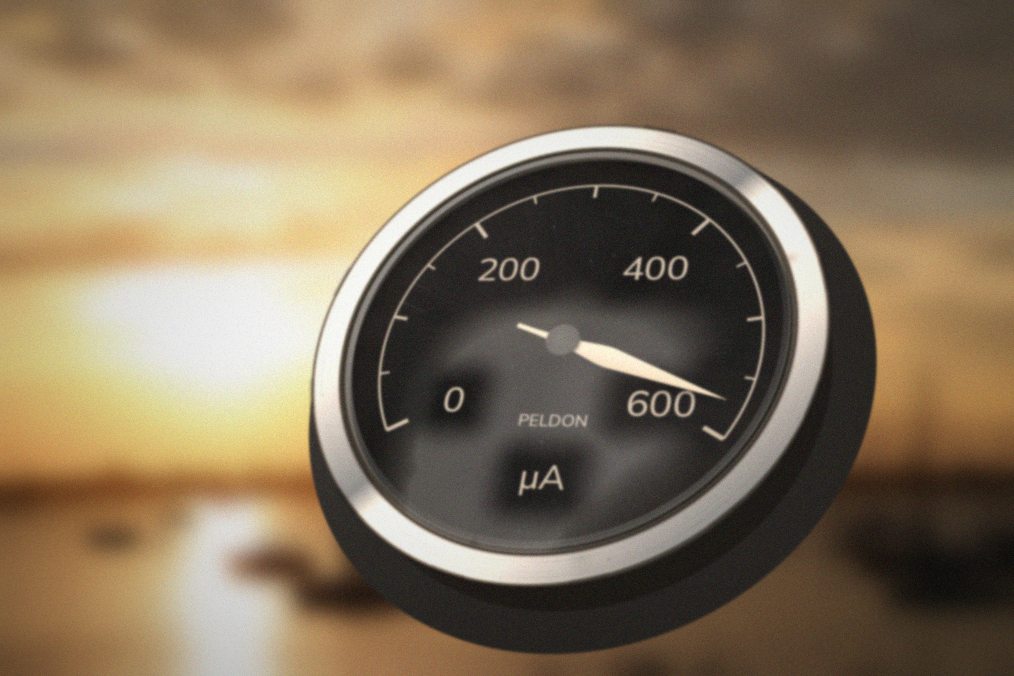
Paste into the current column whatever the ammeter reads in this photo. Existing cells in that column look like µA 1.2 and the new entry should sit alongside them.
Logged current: µA 575
